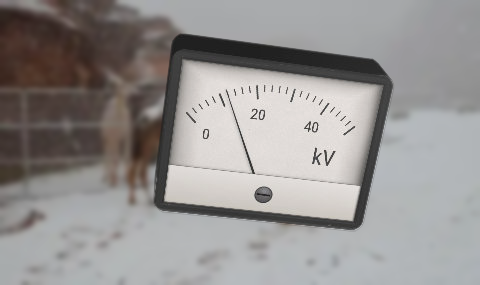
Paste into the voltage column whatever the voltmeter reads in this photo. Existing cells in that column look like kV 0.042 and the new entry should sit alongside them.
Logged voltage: kV 12
